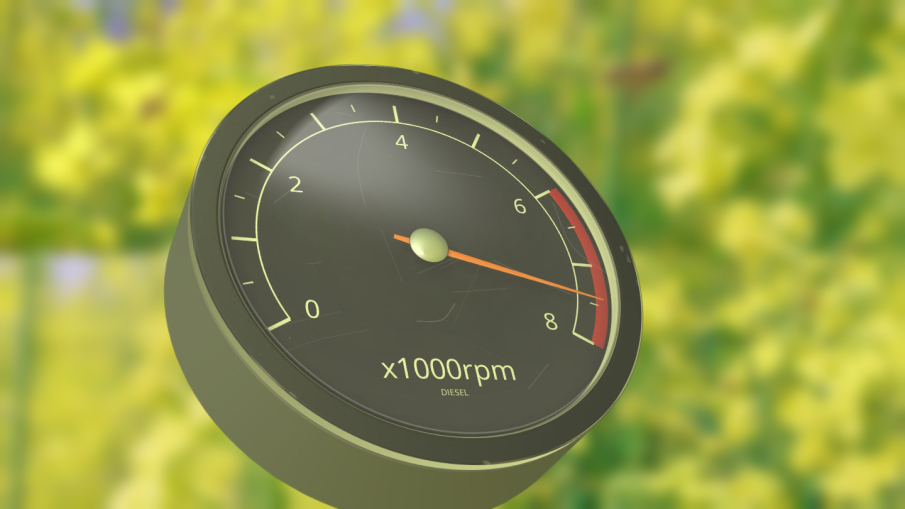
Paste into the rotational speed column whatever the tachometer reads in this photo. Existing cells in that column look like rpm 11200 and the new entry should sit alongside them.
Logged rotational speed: rpm 7500
